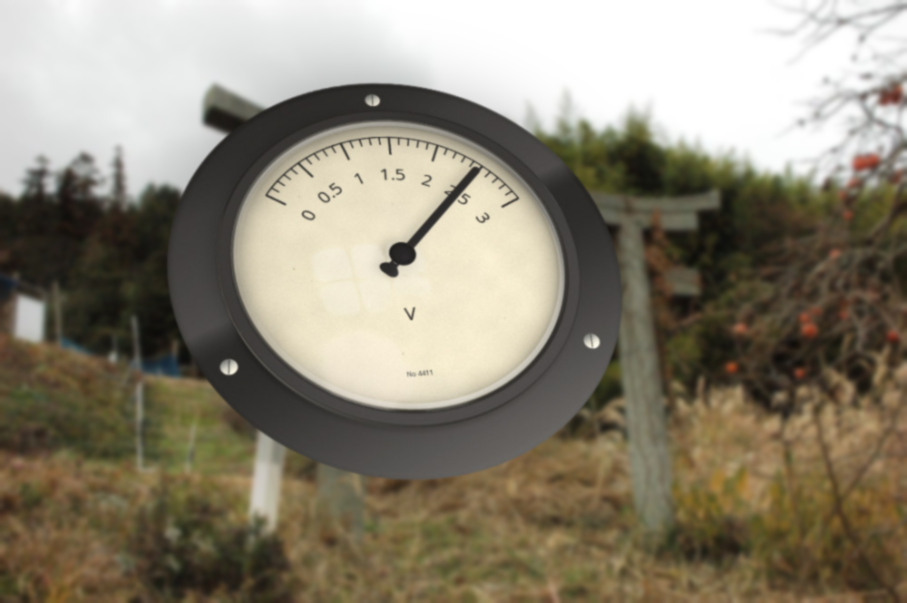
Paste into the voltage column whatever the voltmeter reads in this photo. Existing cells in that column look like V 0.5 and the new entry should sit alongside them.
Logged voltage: V 2.5
